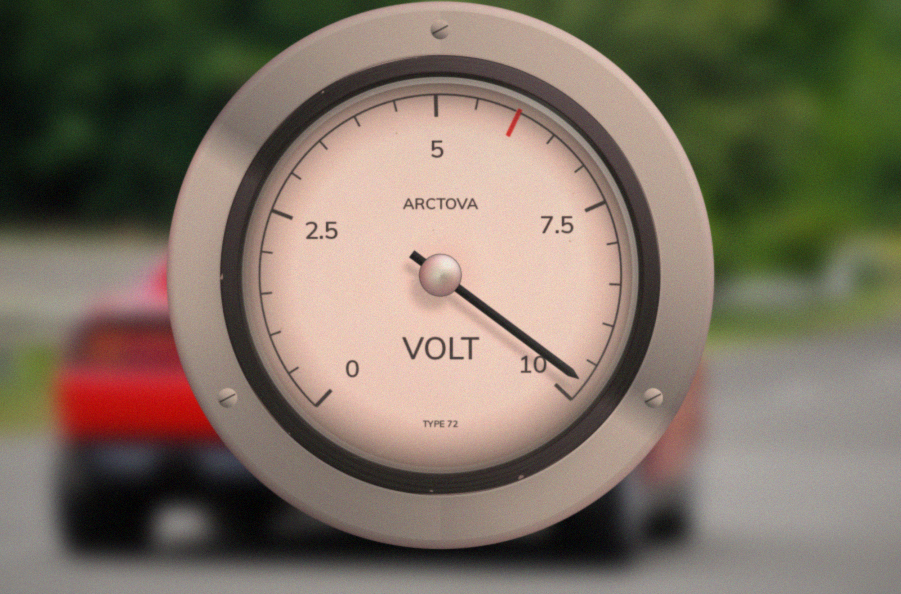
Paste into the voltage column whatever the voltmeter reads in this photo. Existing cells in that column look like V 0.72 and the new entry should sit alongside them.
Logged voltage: V 9.75
